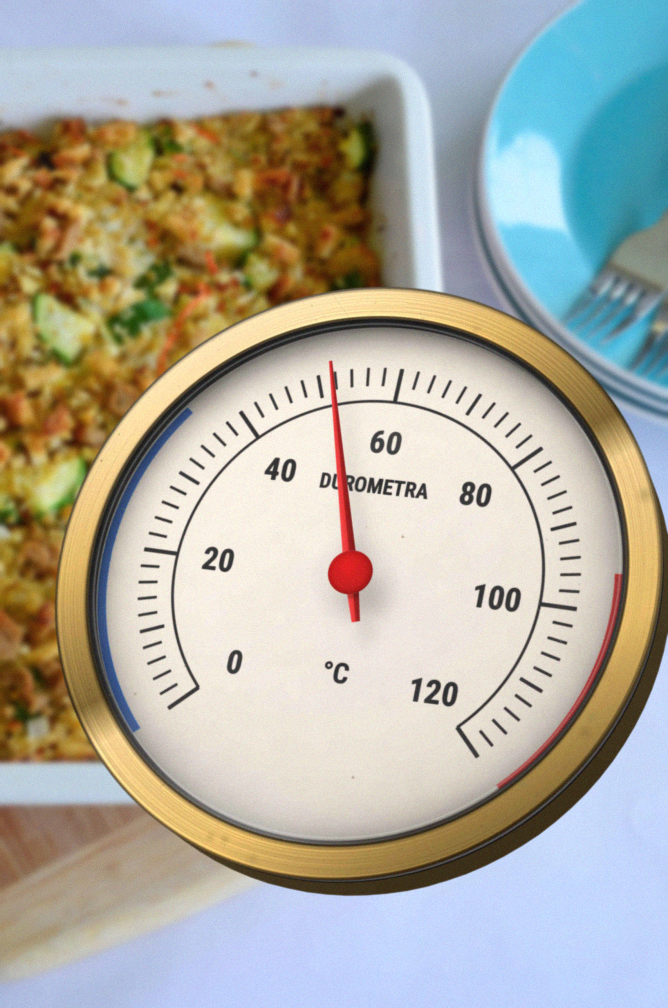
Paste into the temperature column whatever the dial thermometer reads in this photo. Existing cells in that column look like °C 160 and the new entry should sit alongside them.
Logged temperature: °C 52
